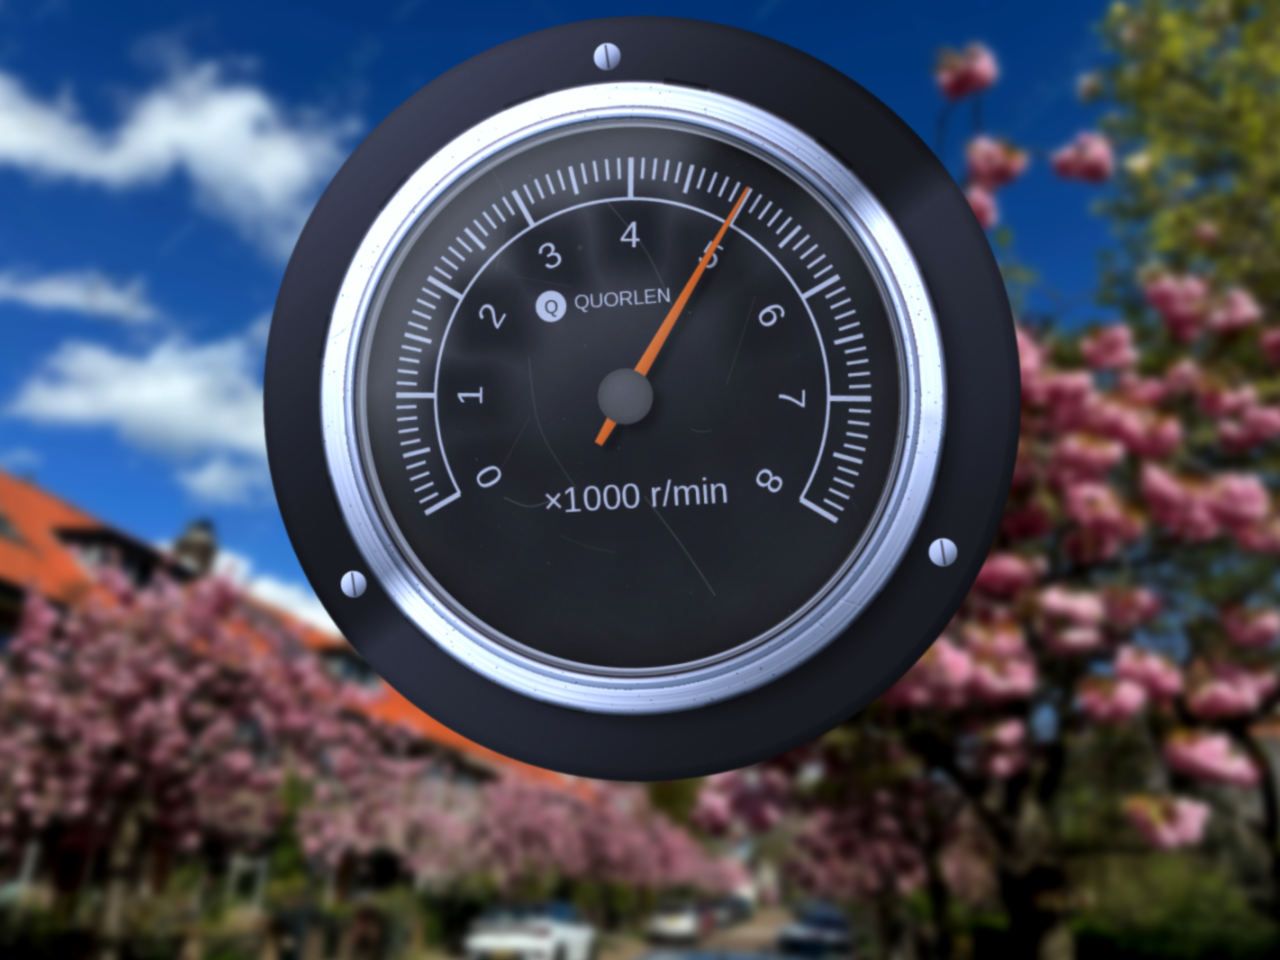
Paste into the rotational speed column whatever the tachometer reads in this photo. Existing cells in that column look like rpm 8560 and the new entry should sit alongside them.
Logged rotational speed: rpm 5000
